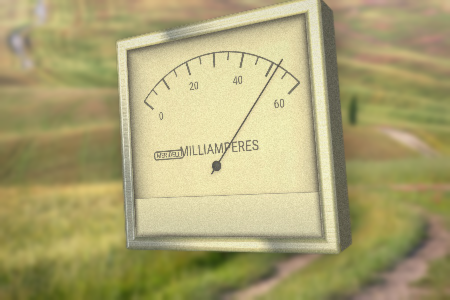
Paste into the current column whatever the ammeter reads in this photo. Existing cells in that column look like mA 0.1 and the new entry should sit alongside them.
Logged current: mA 52.5
